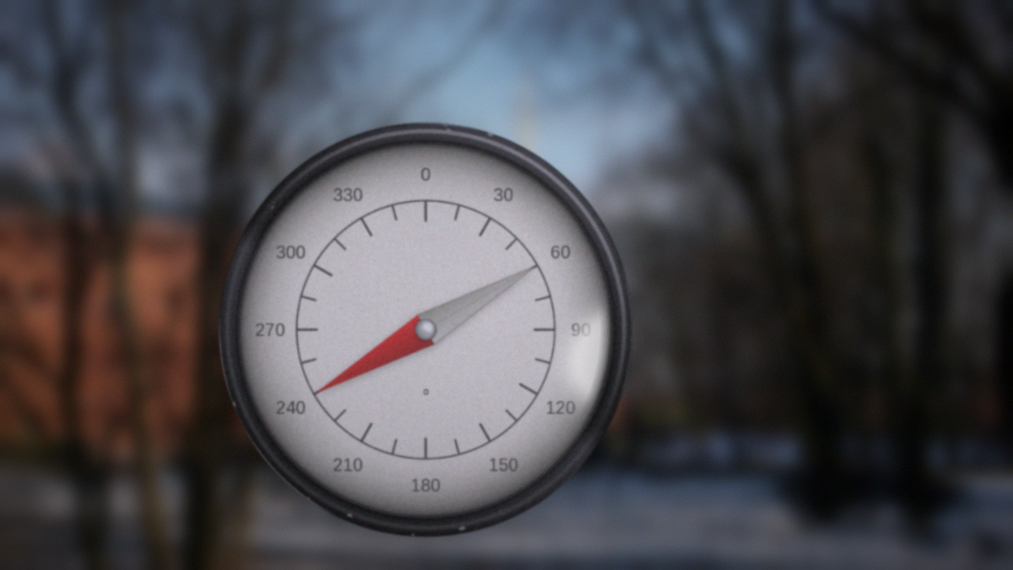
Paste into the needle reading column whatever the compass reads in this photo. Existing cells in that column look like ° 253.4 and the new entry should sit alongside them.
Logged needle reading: ° 240
